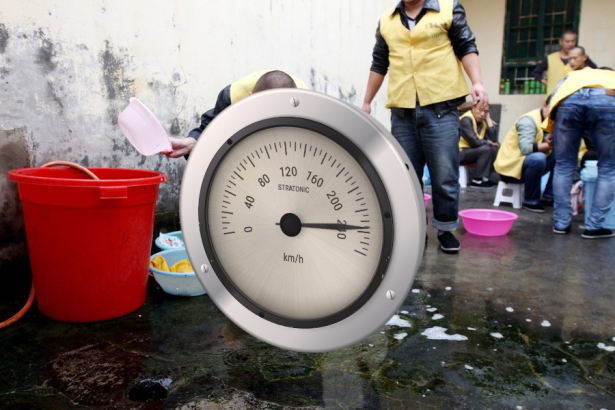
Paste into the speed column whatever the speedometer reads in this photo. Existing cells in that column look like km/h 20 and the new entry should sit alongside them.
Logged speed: km/h 235
